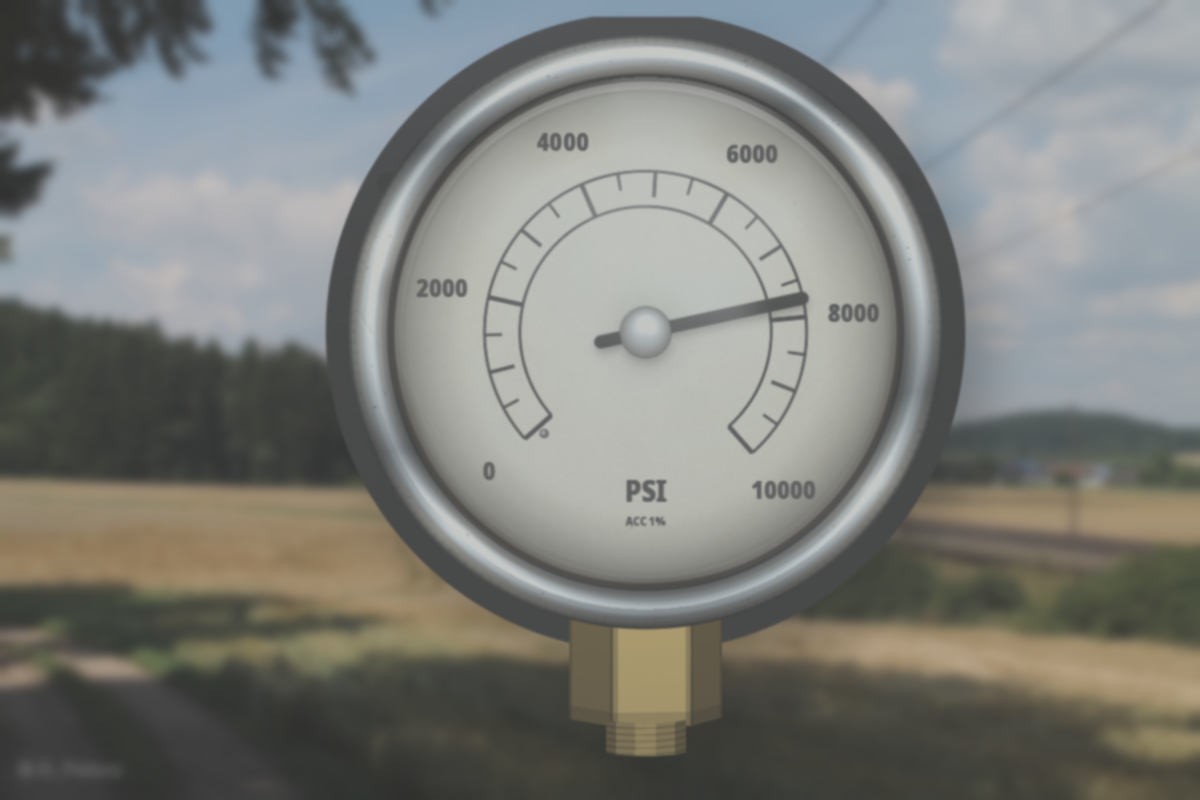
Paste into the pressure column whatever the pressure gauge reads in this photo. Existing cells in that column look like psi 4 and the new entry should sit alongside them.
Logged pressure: psi 7750
